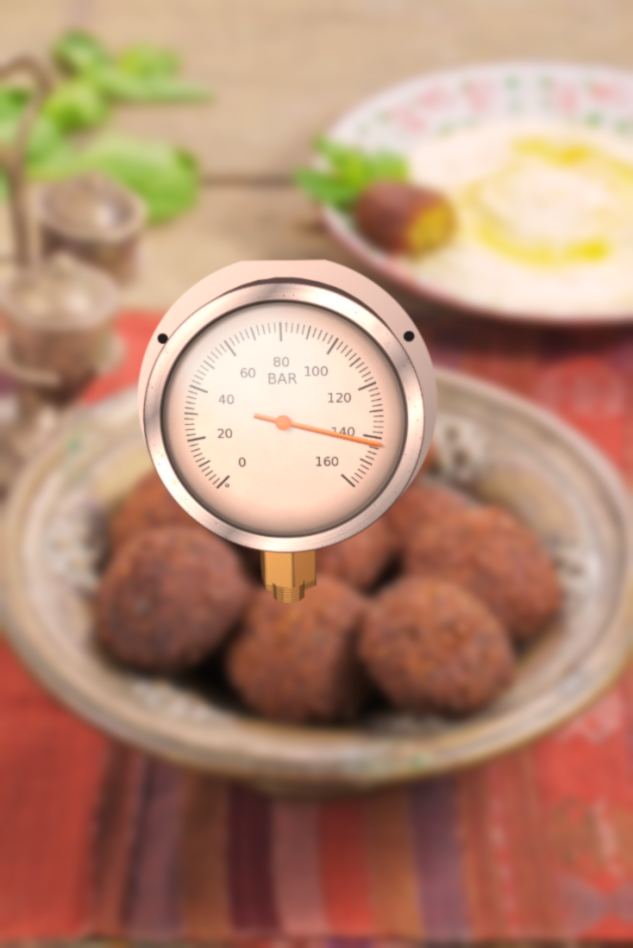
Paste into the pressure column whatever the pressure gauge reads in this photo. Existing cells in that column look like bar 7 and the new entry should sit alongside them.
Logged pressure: bar 142
